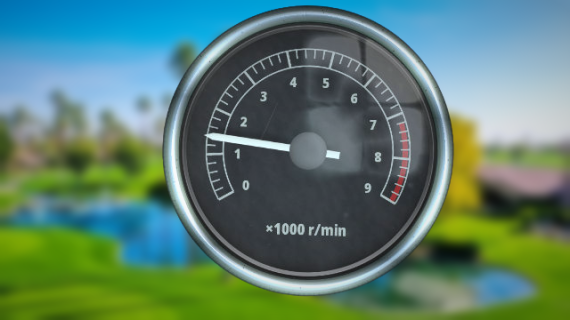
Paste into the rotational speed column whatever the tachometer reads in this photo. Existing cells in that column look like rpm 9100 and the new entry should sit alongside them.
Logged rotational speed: rpm 1400
